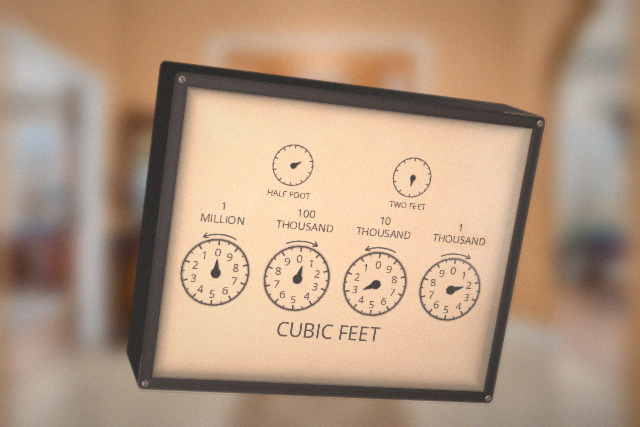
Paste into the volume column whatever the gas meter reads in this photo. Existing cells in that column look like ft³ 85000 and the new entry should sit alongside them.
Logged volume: ft³ 3200
